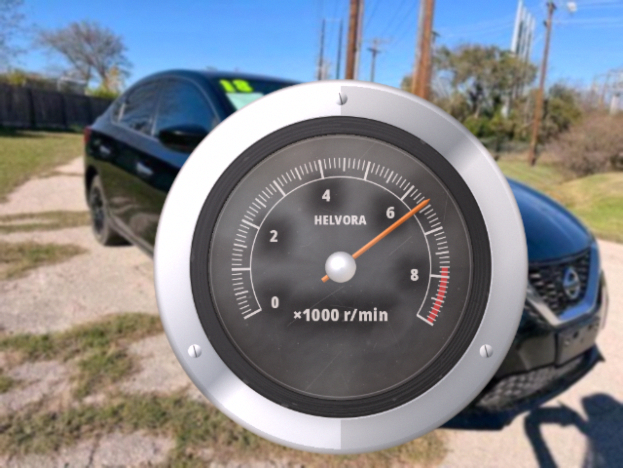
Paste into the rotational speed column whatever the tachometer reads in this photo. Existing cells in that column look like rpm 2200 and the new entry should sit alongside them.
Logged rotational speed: rpm 6400
